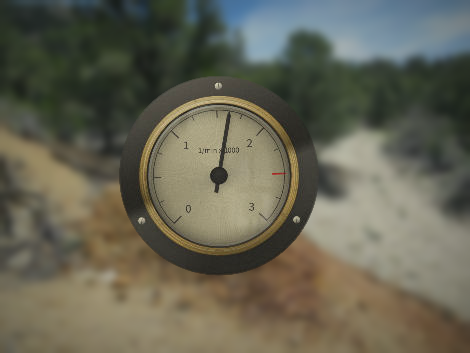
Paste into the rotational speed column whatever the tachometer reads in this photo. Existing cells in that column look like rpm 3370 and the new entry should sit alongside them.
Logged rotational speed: rpm 1625
